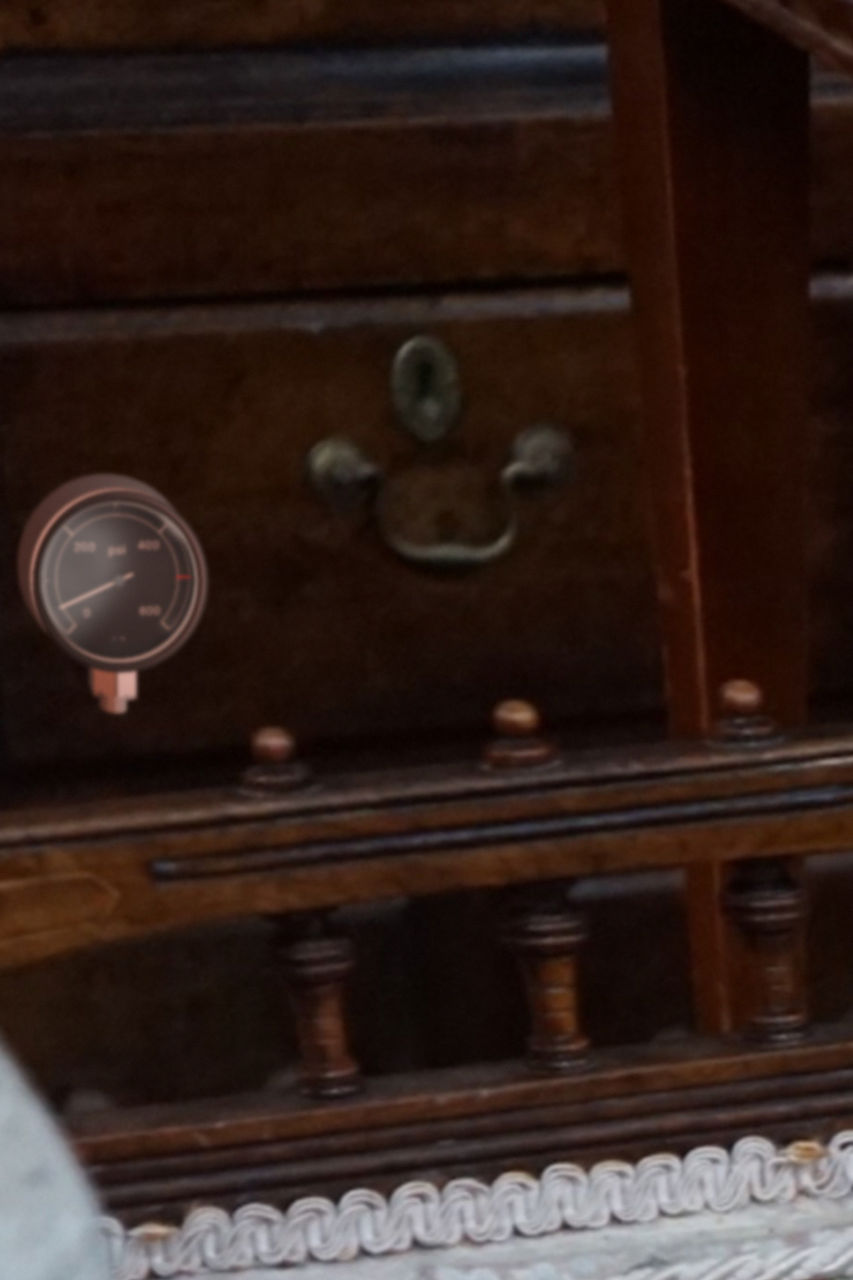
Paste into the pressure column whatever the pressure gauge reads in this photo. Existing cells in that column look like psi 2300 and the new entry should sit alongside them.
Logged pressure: psi 50
